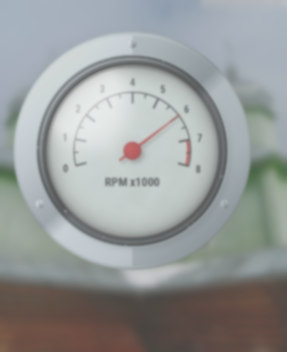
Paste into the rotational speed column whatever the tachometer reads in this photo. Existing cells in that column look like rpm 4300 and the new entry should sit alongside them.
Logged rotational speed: rpm 6000
